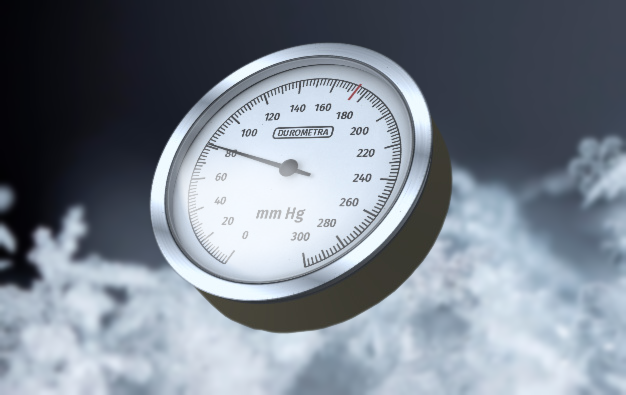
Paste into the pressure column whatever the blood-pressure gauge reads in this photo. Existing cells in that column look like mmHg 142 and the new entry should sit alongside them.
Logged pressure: mmHg 80
